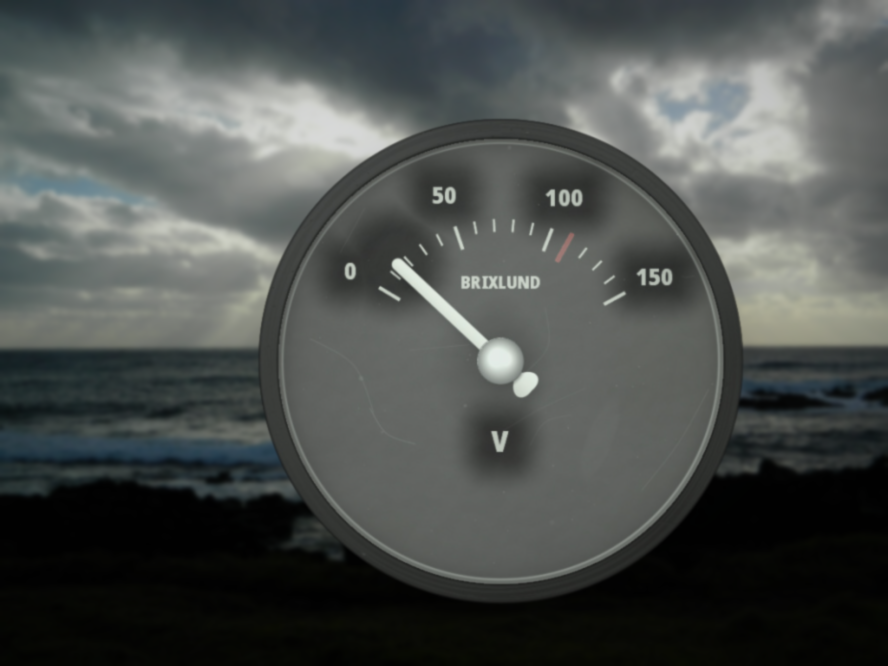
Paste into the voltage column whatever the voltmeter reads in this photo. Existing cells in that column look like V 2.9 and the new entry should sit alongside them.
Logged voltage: V 15
